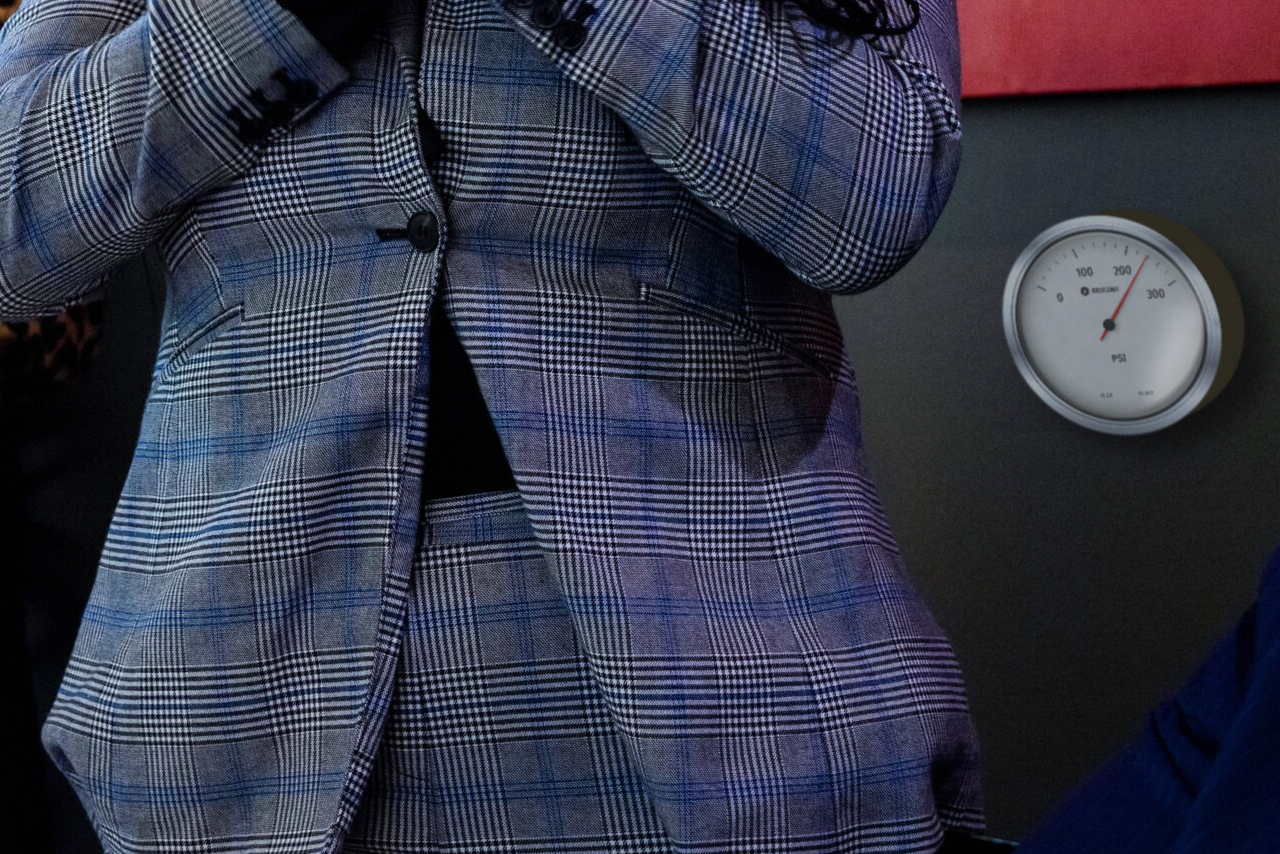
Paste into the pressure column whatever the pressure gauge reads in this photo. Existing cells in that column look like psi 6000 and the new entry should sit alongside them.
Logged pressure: psi 240
